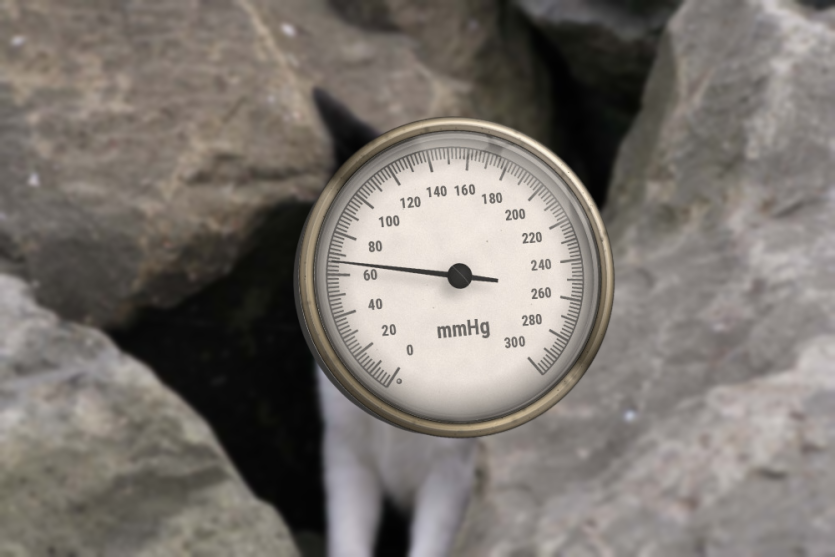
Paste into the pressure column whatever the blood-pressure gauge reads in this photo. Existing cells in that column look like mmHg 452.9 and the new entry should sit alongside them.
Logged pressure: mmHg 66
